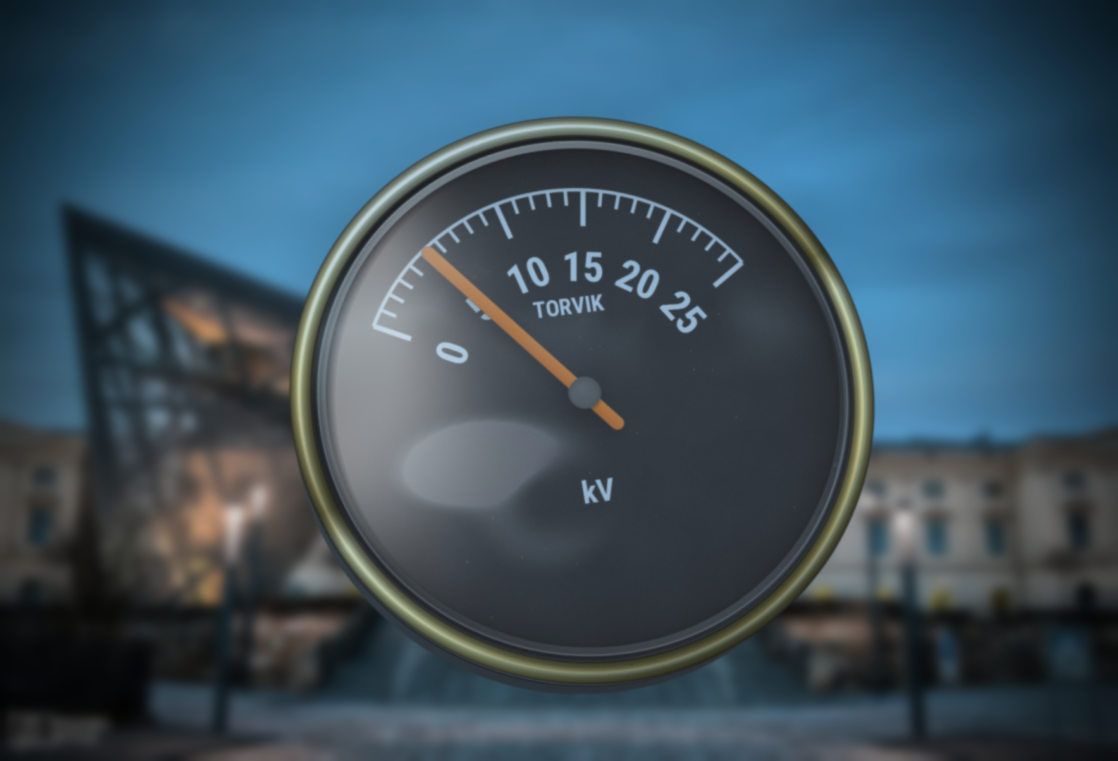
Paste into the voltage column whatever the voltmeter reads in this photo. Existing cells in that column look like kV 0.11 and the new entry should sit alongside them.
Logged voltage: kV 5
